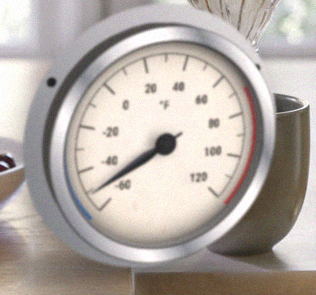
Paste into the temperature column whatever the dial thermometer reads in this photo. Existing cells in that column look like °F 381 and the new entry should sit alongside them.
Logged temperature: °F -50
